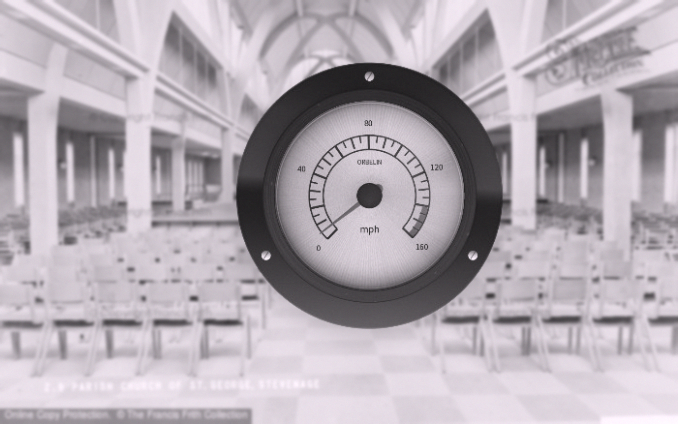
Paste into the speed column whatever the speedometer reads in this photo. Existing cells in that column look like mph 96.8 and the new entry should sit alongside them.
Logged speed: mph 5
